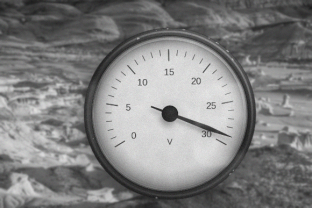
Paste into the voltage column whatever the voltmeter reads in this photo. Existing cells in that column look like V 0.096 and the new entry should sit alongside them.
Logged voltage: V 29
